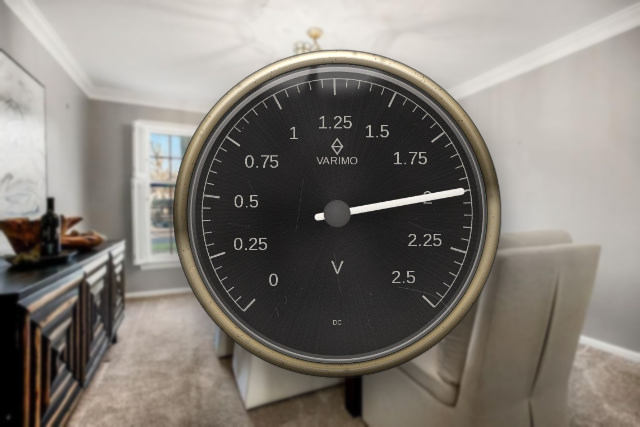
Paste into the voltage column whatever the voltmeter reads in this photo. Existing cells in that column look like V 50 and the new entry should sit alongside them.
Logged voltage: V 2
